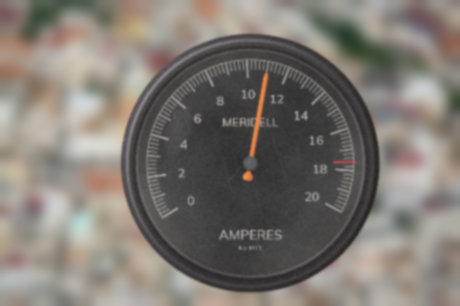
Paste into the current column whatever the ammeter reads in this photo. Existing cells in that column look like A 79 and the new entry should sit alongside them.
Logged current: A 11
